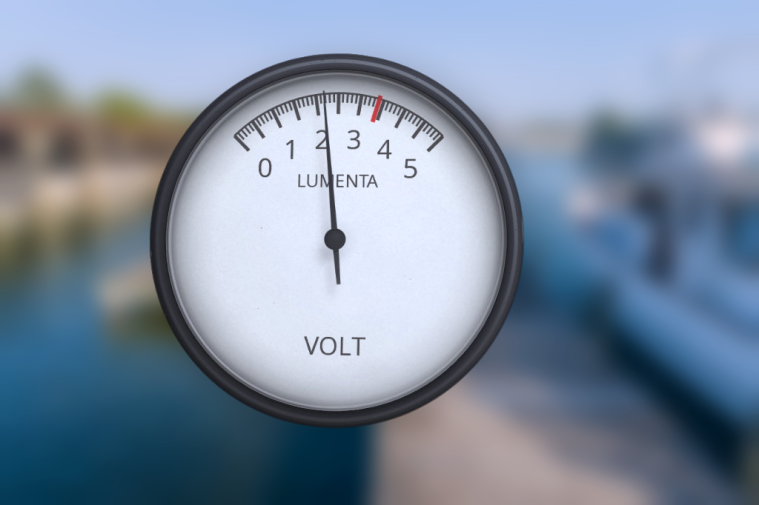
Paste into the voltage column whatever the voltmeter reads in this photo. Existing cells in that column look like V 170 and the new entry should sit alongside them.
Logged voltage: V 2.2
